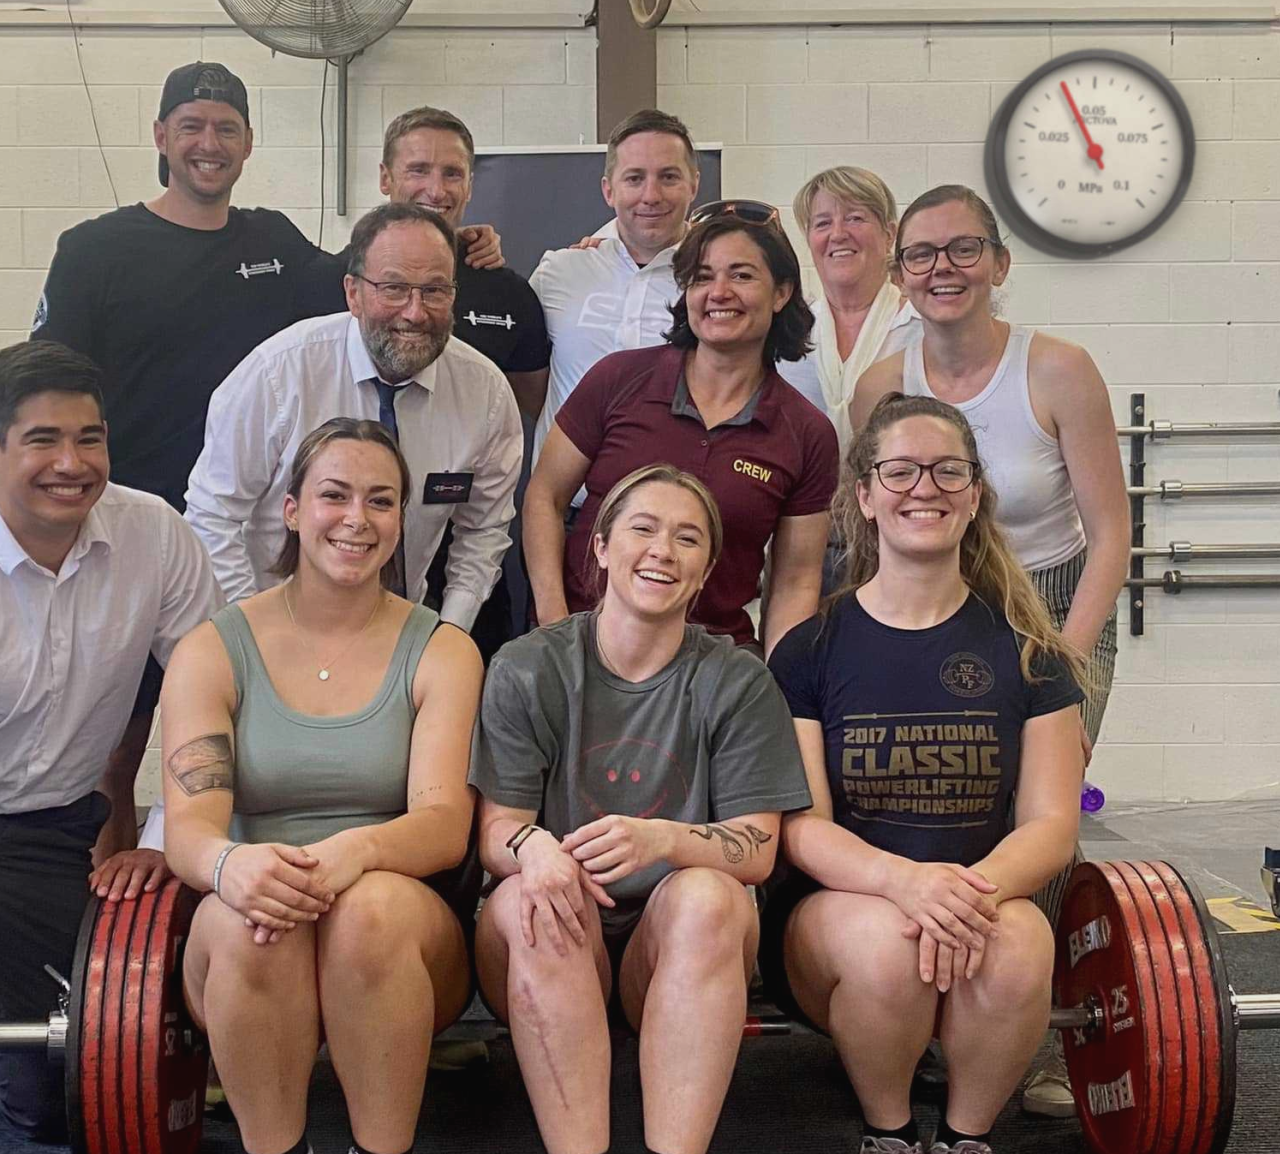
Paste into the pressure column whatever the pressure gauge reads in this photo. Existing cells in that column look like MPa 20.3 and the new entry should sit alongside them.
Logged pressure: MPa 0.04
